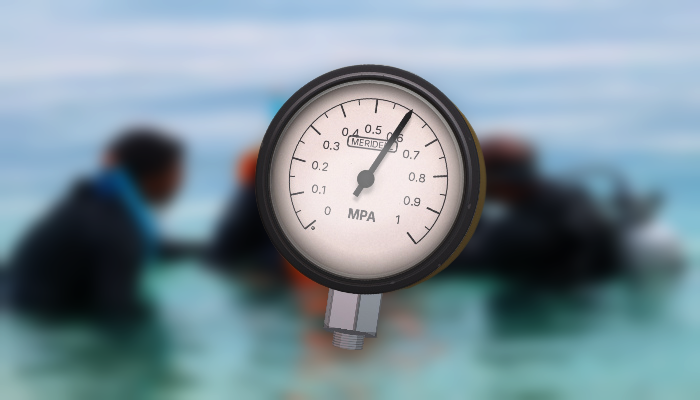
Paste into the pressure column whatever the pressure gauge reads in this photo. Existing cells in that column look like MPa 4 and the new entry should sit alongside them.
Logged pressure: MPa 0.6
